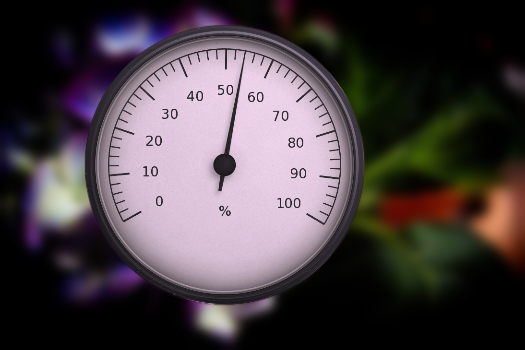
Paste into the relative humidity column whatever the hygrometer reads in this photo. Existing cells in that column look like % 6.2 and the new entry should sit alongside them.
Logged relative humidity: % 54
